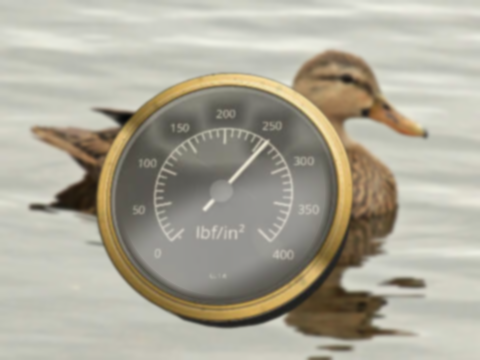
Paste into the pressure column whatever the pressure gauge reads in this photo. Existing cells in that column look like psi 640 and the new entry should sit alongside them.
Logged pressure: psi 260
